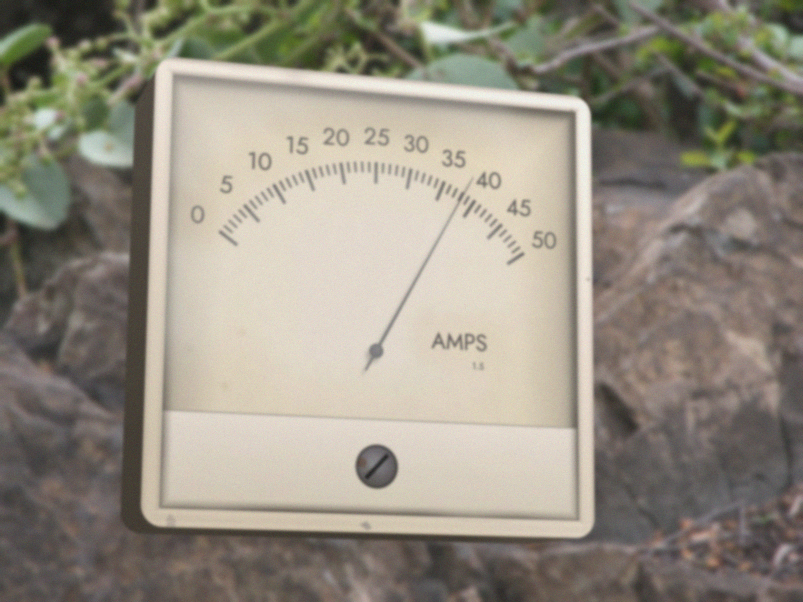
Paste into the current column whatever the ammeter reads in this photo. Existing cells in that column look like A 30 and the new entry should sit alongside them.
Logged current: A 38
